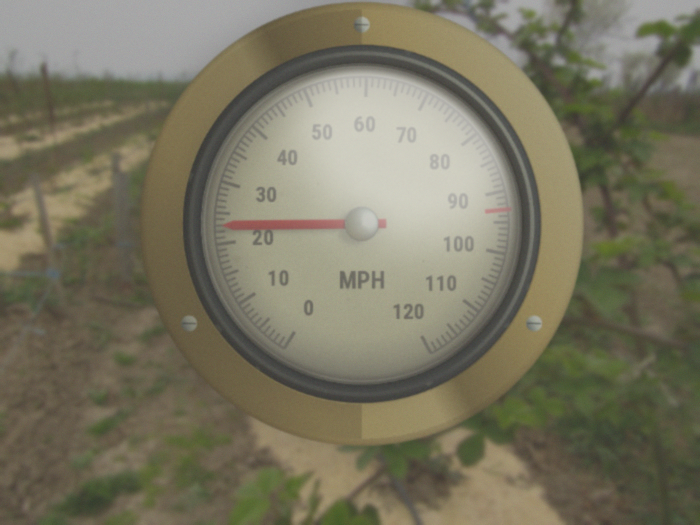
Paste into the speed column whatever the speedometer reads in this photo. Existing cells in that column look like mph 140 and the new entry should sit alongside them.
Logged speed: mph 23
